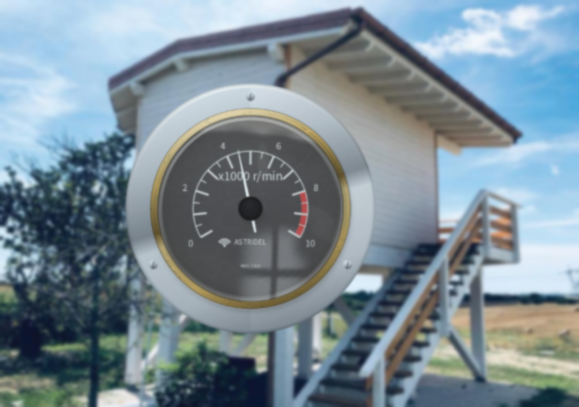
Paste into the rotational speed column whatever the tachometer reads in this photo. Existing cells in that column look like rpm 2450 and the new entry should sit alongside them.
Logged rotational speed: rpm 4500
